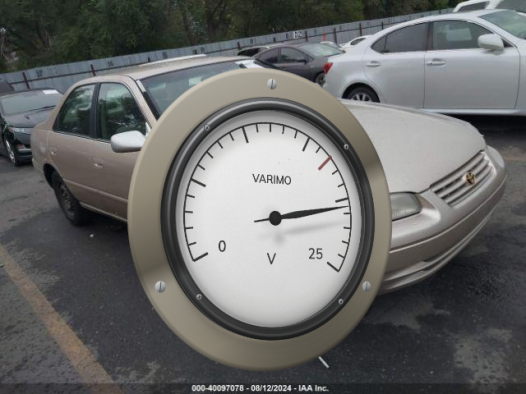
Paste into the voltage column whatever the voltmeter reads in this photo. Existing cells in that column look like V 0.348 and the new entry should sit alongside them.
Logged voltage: V 20.5
